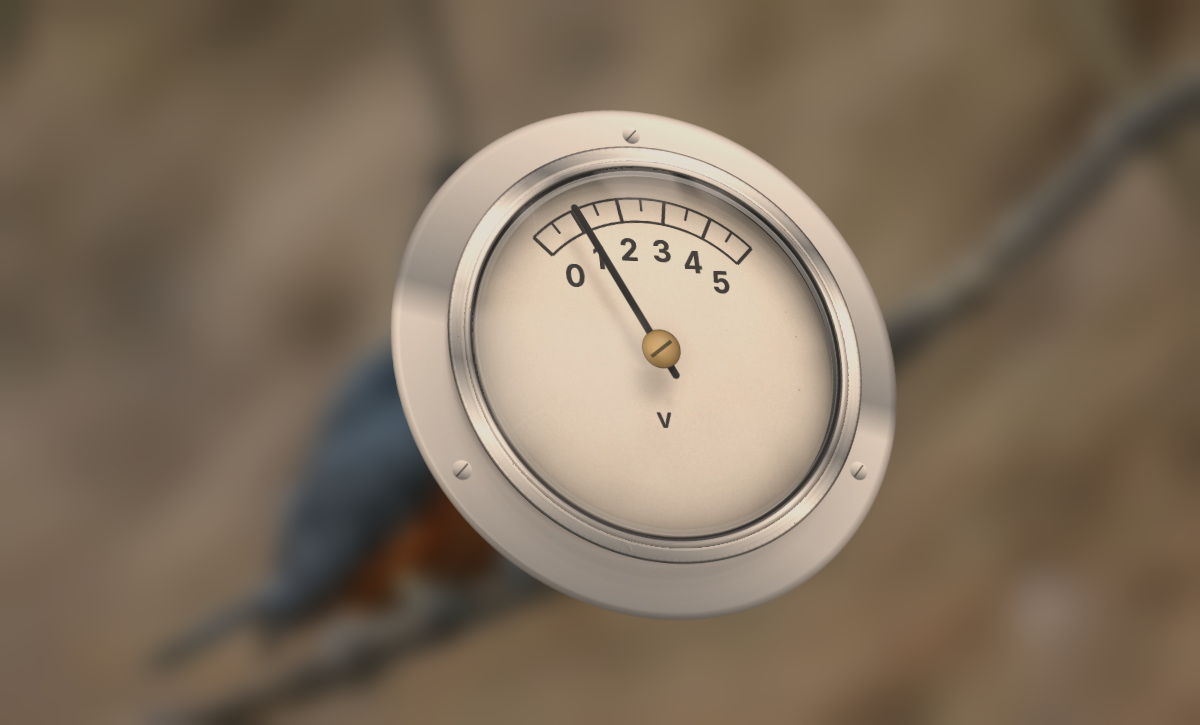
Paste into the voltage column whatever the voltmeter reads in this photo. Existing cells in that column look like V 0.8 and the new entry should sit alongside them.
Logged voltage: V 1
